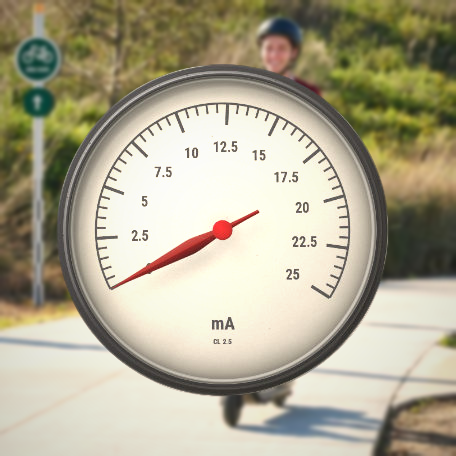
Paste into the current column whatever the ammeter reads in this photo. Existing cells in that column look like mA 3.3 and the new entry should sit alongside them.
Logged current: mA 0
